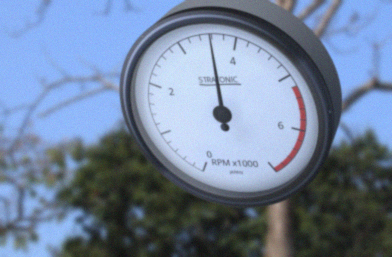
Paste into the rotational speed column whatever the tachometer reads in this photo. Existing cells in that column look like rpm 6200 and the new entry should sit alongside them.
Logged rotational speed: rpm 3600
